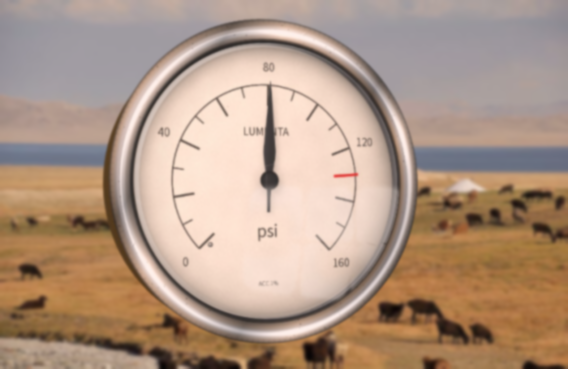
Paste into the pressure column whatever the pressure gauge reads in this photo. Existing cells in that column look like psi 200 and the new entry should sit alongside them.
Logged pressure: psi 80
